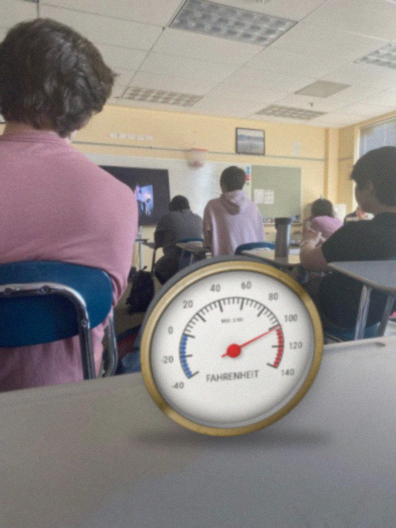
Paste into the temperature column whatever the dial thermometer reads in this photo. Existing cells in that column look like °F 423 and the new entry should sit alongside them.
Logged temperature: °F 100
